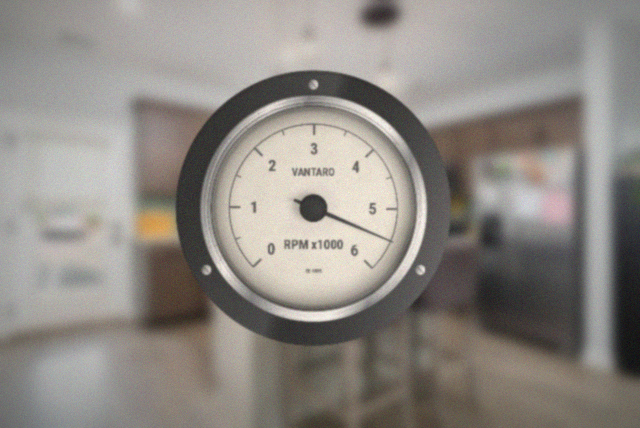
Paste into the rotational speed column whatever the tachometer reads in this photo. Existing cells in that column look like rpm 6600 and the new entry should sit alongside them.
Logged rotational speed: rpm 5500
